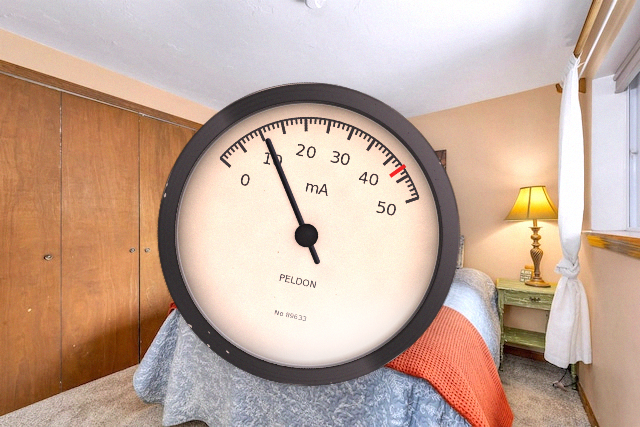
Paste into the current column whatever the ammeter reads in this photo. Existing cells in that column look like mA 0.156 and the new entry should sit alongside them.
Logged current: mA 11
